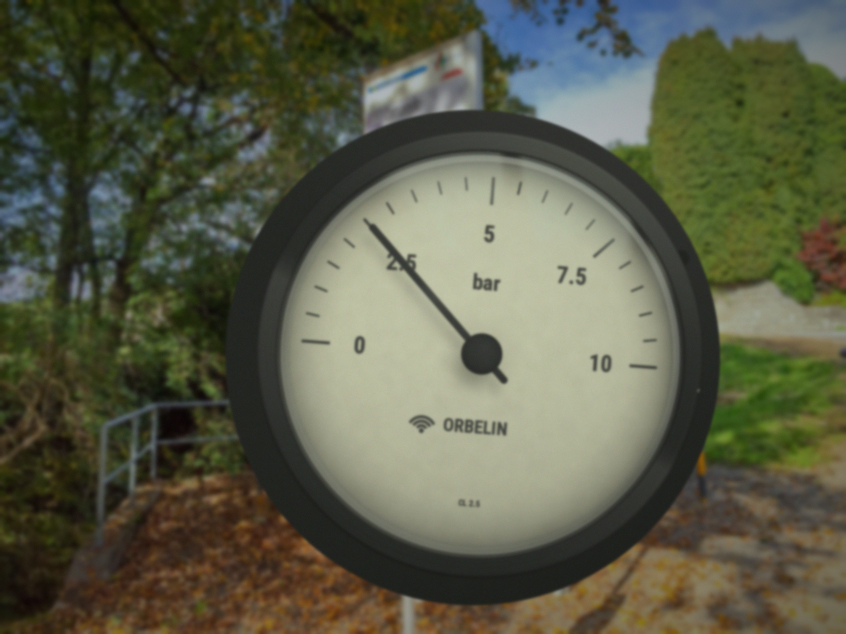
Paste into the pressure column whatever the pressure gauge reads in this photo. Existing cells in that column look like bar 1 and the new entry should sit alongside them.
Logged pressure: bar 2.5
